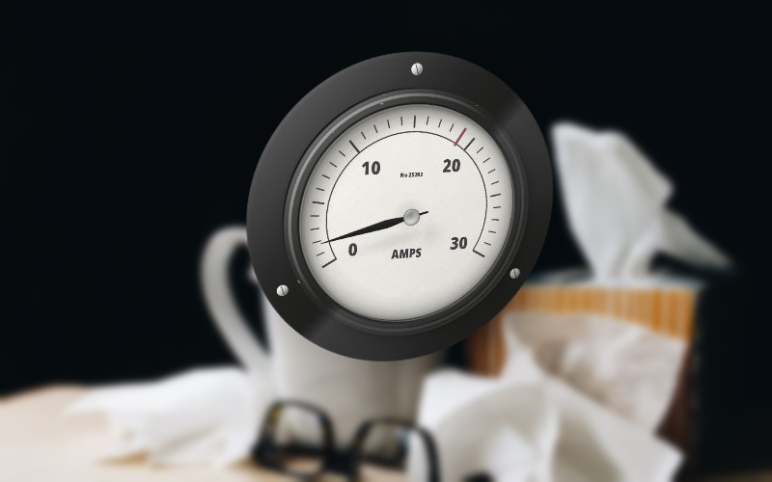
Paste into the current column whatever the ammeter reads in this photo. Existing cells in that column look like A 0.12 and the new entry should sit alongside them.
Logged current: A 2
